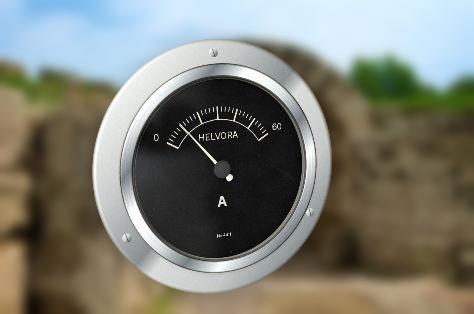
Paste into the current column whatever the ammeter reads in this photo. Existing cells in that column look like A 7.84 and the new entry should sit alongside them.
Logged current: A 10
